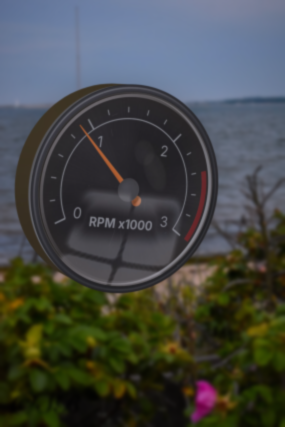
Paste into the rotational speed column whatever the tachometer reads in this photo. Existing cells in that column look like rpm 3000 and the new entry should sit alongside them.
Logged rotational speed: rpm 900
